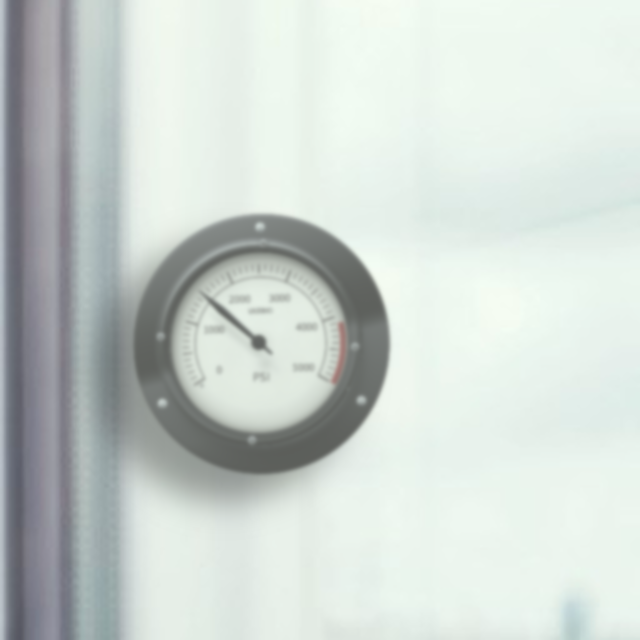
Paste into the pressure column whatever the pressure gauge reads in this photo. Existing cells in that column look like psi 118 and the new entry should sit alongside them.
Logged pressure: psi 1500
